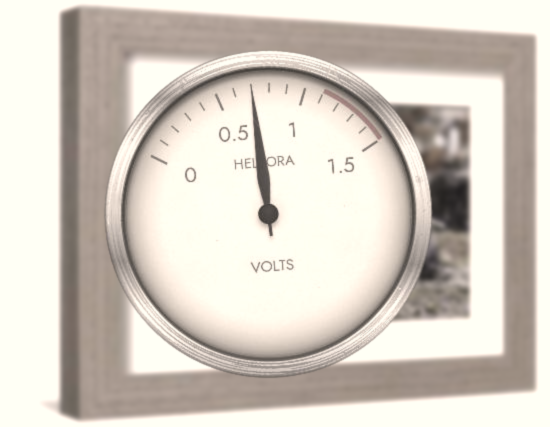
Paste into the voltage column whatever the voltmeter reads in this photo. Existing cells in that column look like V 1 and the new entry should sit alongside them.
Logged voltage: V 0.7
